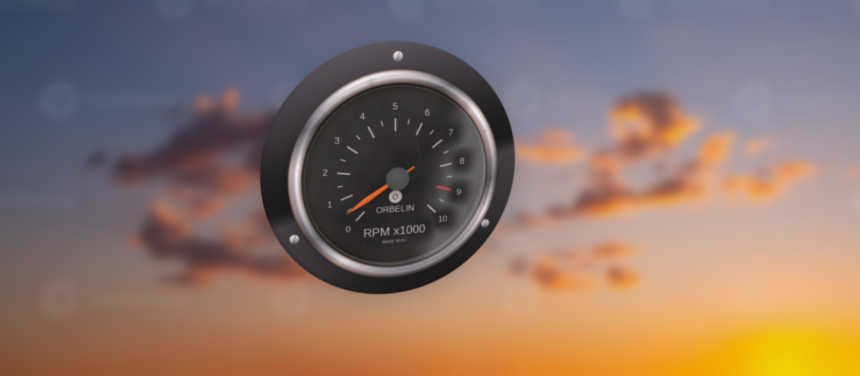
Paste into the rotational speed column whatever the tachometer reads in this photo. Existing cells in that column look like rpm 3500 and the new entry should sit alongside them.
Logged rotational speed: rpm 500
